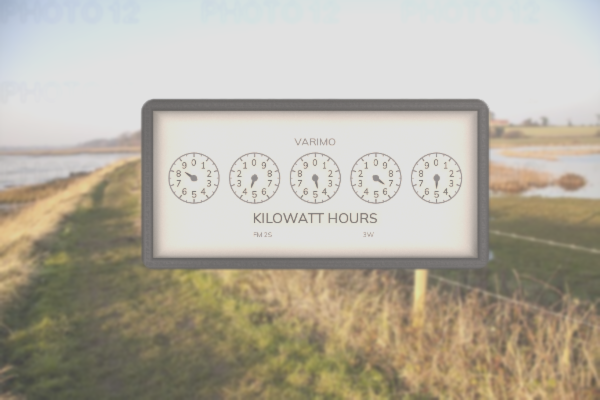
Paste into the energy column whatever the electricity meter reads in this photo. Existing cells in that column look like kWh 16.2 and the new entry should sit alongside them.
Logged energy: kWh 84465
